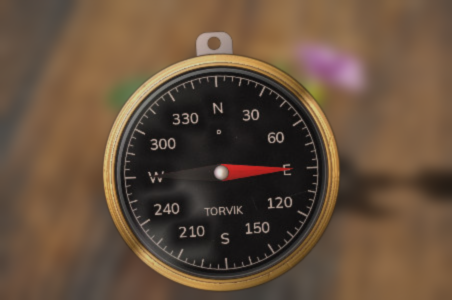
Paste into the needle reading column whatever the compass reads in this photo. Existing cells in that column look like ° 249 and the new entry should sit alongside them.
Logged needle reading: ° 90
